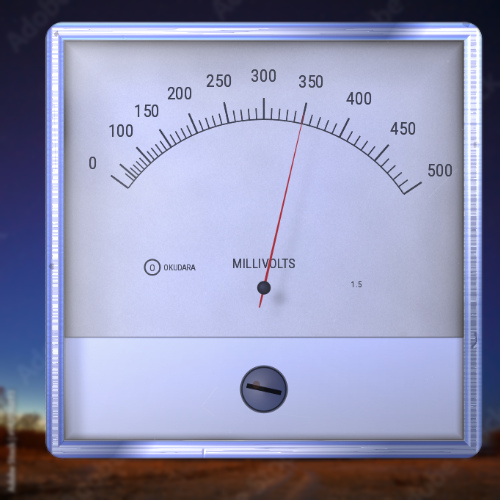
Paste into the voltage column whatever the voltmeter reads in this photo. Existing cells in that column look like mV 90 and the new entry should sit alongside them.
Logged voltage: mV 350
